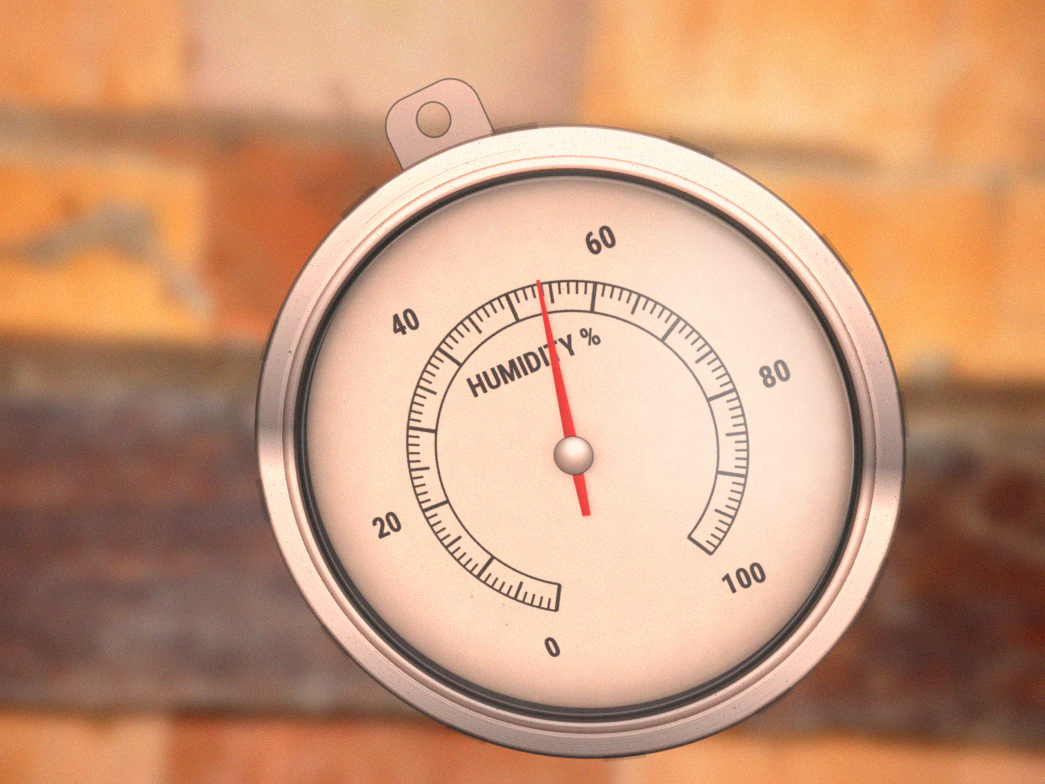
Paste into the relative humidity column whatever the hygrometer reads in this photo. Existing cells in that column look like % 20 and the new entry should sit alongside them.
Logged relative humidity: % 54
